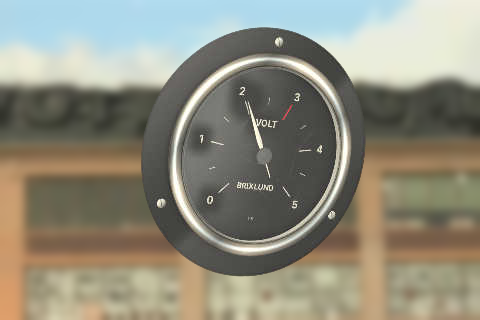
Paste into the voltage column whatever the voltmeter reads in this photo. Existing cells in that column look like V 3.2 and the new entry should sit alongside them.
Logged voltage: V 2
